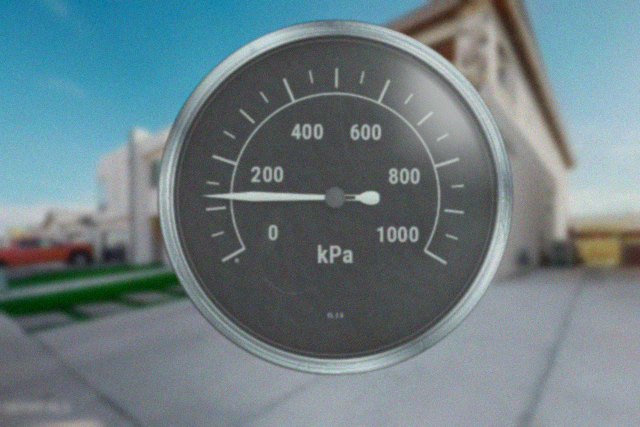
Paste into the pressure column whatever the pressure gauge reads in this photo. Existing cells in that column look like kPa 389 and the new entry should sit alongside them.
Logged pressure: kPa 125
